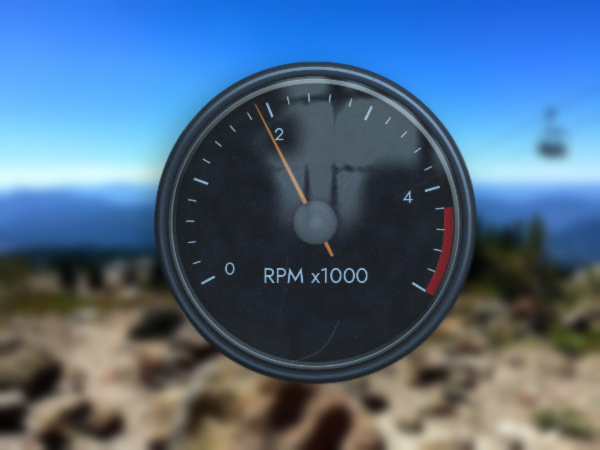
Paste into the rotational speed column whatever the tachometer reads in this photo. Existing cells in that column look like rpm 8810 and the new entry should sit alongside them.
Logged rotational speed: rpm 1900
